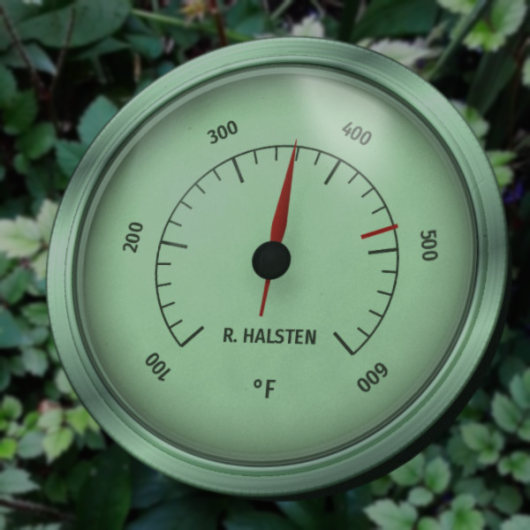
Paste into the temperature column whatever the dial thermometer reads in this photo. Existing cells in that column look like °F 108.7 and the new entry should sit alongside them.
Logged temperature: °F 360
